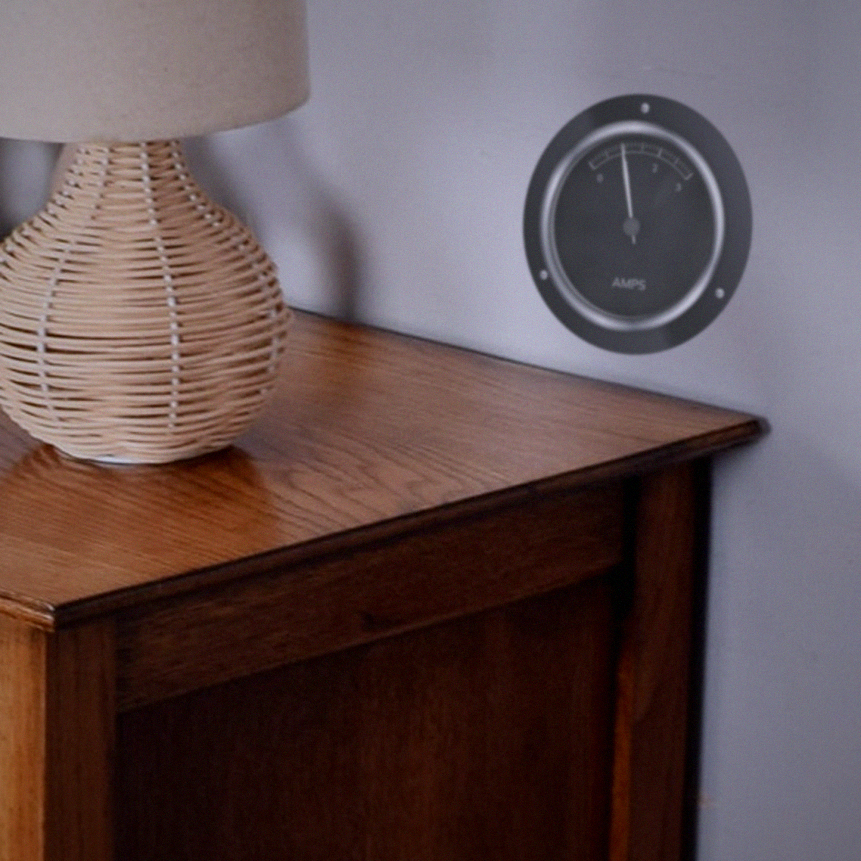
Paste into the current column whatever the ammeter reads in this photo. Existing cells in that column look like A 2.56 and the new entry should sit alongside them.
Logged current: A 1
